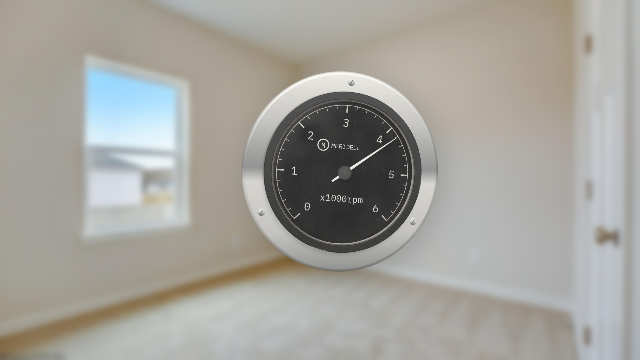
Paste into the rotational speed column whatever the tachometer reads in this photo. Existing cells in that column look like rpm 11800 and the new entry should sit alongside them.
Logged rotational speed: rpm 4200
